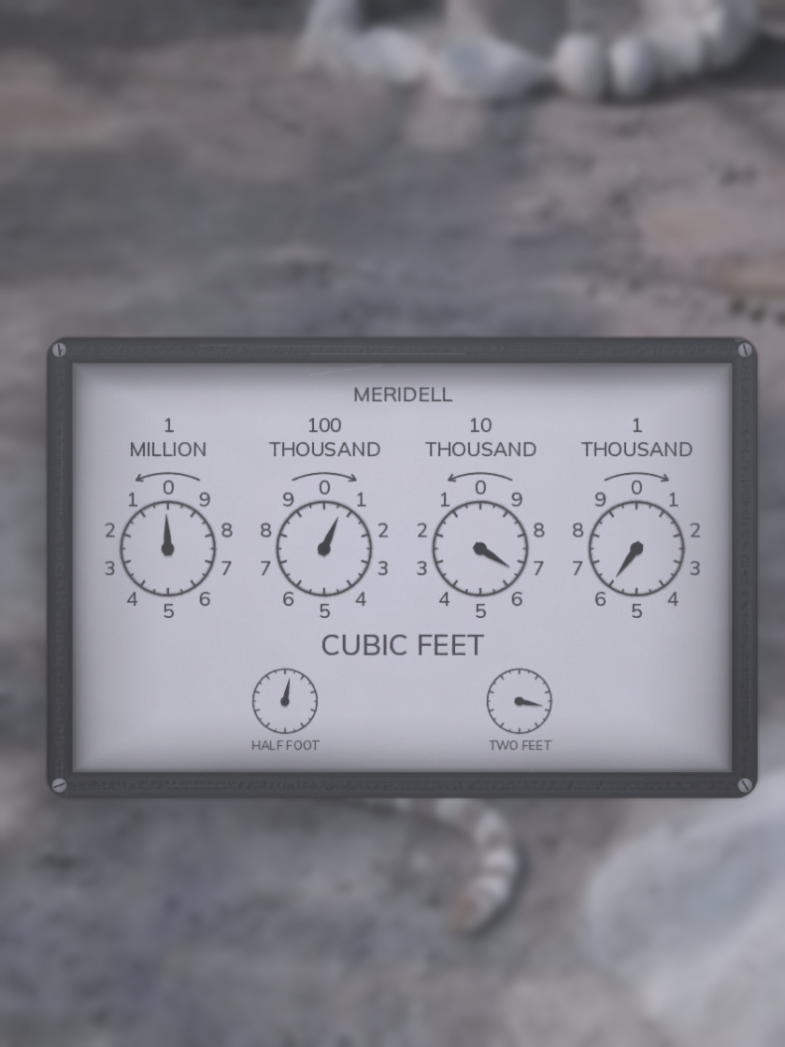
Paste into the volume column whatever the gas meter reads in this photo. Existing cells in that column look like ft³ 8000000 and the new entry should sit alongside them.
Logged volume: ft³ 6600
